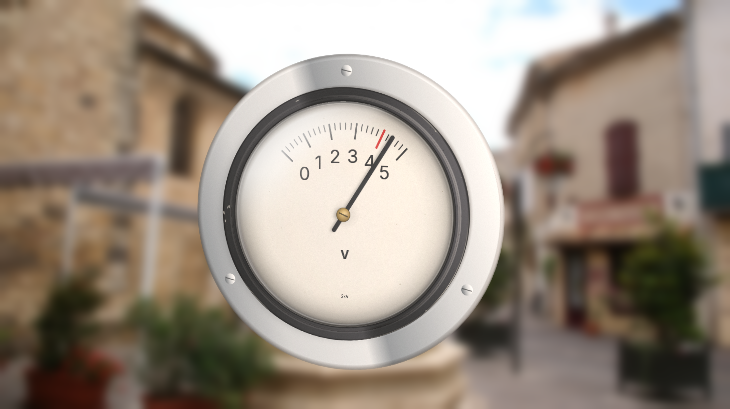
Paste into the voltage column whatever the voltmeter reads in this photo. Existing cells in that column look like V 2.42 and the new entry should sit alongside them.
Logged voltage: V 4.4
